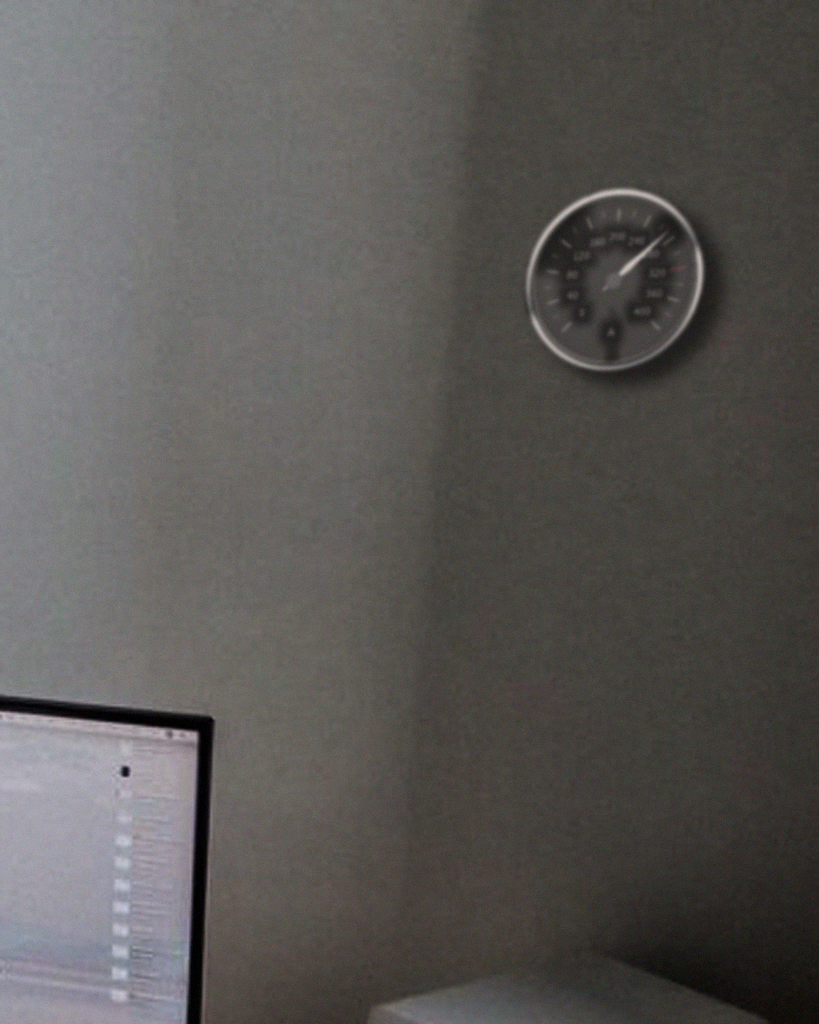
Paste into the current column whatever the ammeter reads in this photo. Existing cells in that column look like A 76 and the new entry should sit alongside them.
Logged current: A 270
